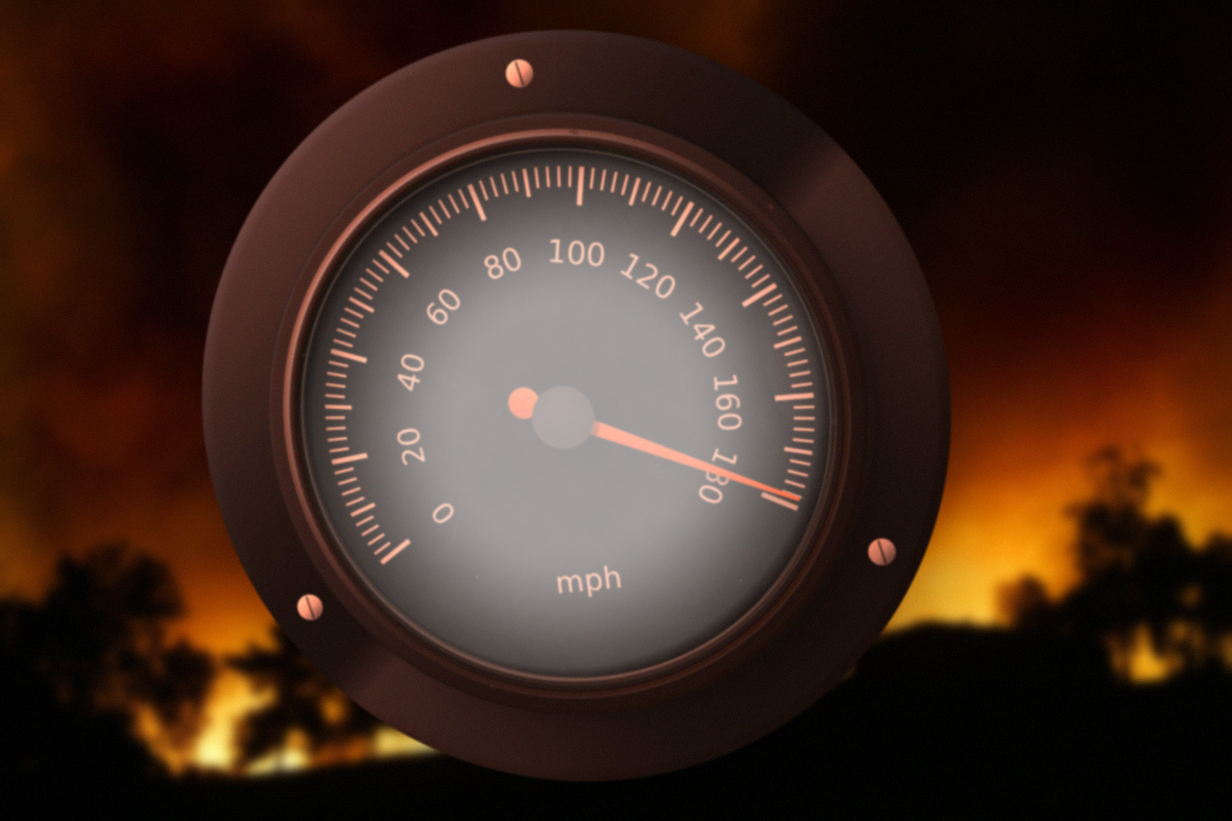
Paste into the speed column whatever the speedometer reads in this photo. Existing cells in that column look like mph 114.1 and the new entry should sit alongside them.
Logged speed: mph 178
